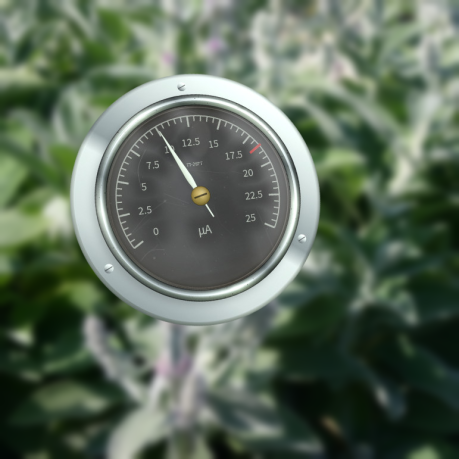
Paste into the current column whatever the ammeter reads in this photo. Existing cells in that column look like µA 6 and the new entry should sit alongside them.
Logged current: µA 10
